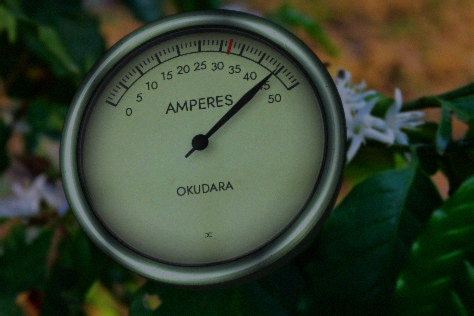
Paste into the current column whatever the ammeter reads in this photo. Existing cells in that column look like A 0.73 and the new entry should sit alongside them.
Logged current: A 45
